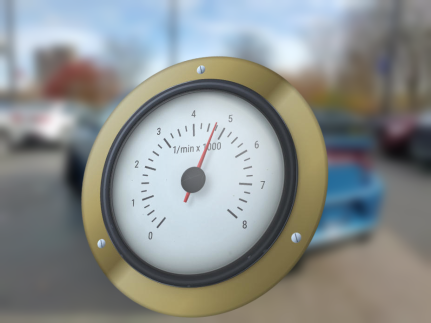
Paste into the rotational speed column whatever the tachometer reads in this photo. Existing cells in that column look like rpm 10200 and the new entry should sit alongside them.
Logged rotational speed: rpm 4750
